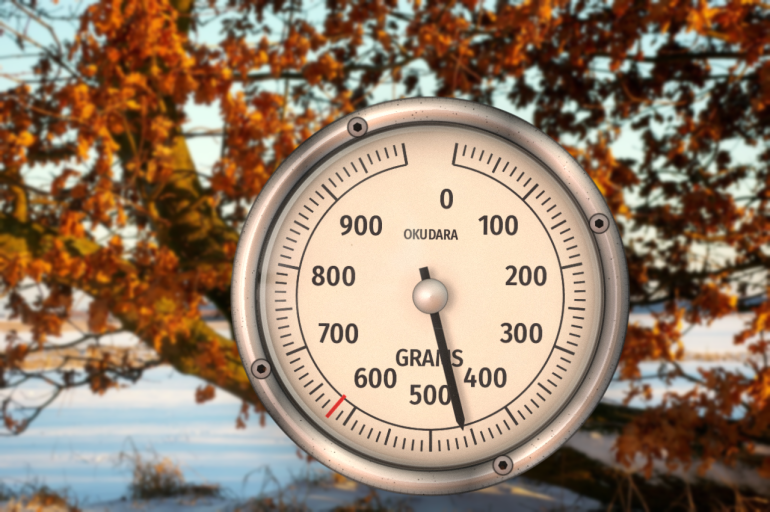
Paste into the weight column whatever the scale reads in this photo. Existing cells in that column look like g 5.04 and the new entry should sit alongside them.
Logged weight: g 460
